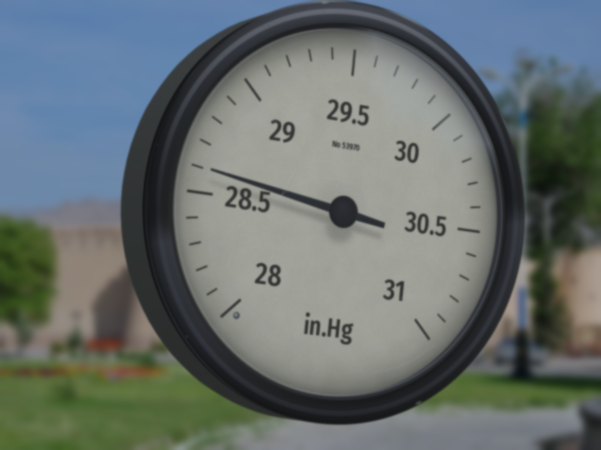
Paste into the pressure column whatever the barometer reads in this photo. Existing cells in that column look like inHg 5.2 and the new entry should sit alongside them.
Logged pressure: inHg 28.6
